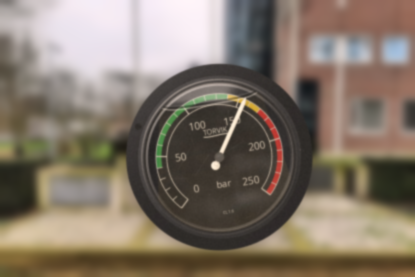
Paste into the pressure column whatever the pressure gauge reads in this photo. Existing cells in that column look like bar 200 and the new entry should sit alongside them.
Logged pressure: bar 155
